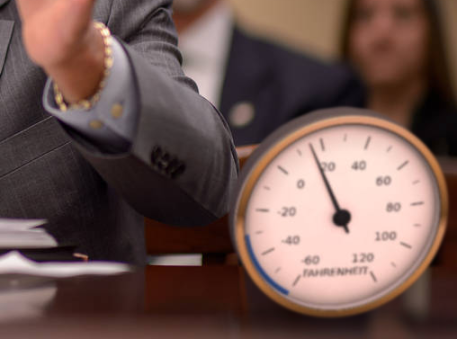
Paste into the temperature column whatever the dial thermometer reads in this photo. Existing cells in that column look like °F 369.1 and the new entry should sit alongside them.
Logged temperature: °F 15
